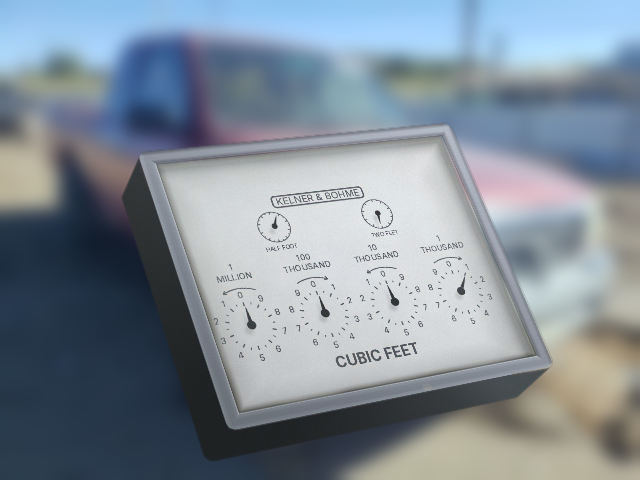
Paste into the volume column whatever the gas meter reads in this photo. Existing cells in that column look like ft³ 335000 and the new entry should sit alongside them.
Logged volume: ft³ 100
